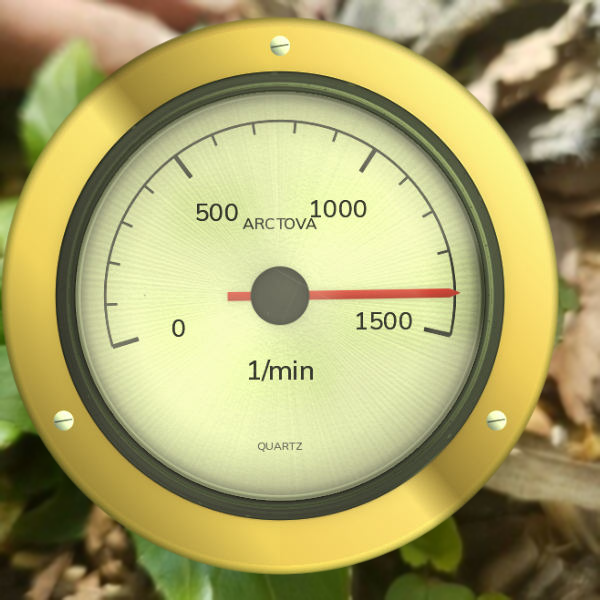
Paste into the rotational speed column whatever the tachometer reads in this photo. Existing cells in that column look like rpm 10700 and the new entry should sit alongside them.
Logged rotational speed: rpm 1400
